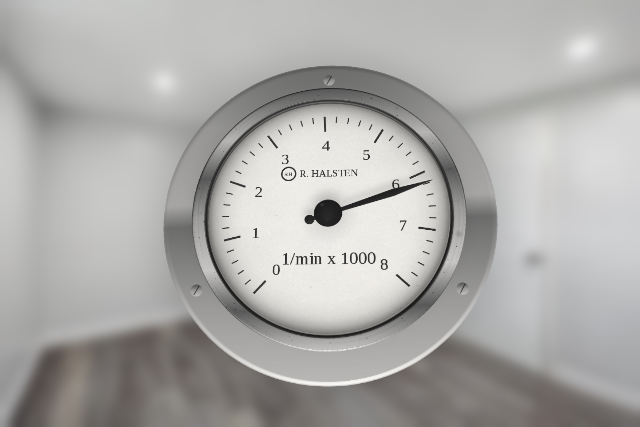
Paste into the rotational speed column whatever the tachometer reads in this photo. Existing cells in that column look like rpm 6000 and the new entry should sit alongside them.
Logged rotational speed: rpm 6200
